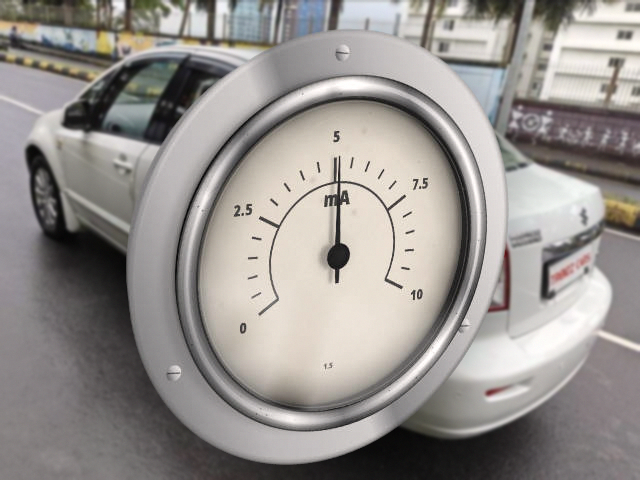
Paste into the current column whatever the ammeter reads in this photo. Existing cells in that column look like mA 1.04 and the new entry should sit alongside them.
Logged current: mA 5
